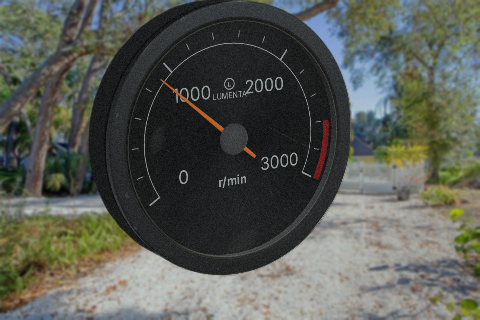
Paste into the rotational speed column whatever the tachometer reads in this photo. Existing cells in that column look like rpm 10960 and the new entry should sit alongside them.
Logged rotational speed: rpm 900
